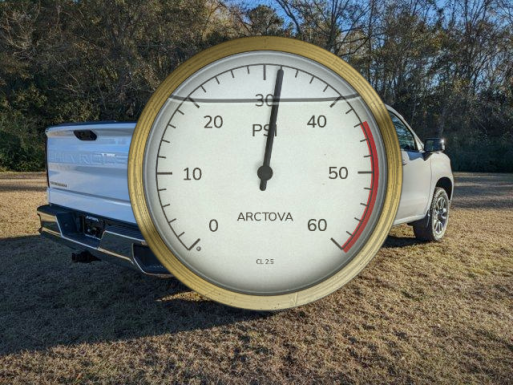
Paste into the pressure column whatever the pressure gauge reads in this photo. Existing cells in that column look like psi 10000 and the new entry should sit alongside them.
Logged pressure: psi 32
